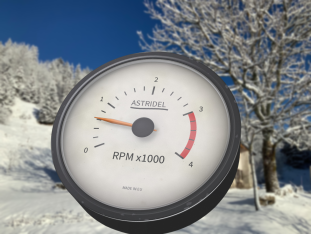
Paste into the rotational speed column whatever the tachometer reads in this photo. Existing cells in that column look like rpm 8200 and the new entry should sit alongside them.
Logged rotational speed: rpm 600
